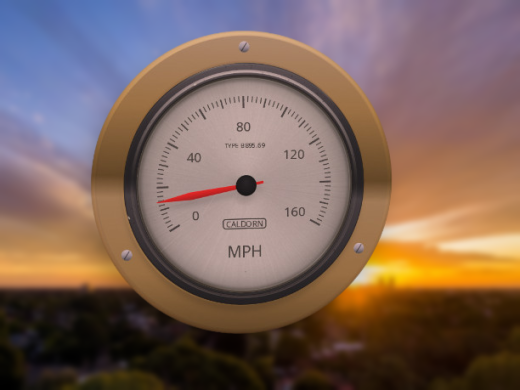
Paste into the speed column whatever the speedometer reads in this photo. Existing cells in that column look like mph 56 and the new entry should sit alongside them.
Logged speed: mph 14
